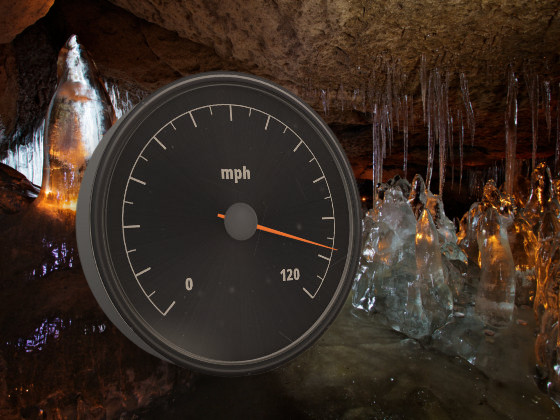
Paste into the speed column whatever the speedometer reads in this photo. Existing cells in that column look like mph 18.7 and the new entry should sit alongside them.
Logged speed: mph 107.5
